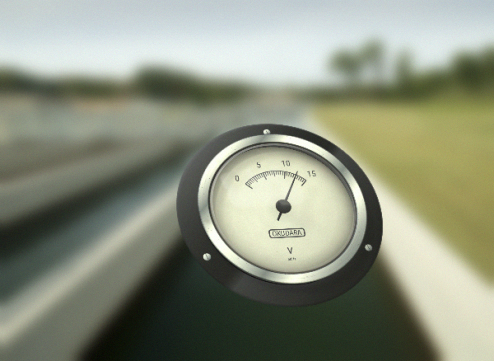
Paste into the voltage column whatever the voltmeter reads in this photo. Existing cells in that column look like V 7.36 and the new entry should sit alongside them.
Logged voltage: V 12.5
